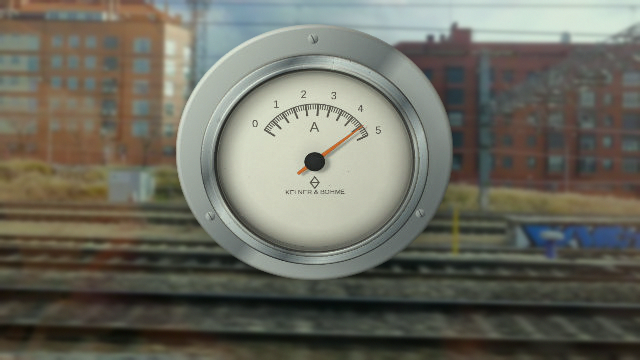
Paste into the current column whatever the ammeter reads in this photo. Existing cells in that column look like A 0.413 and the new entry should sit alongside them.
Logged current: A 4.5
